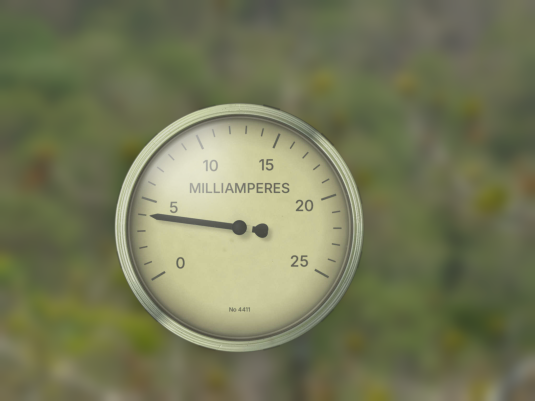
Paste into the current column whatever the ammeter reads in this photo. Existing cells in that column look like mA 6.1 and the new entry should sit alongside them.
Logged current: mA 4
